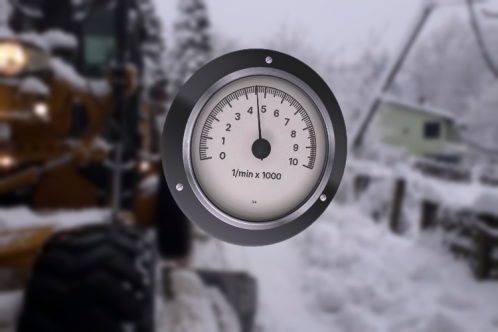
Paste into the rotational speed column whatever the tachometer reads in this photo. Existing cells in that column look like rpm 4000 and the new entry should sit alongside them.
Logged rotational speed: rpm 4500
